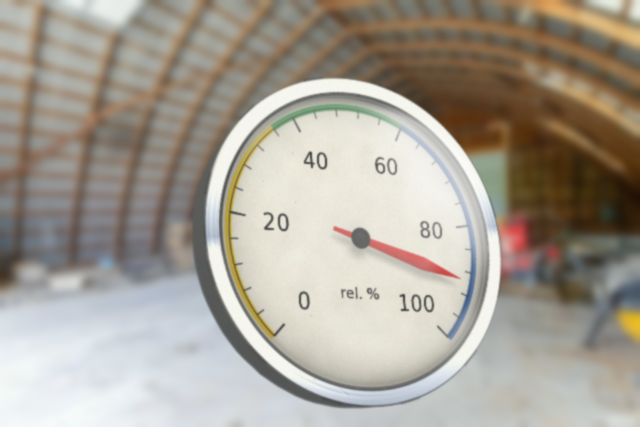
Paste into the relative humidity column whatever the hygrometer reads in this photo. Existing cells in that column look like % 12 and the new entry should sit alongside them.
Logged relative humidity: % 90
